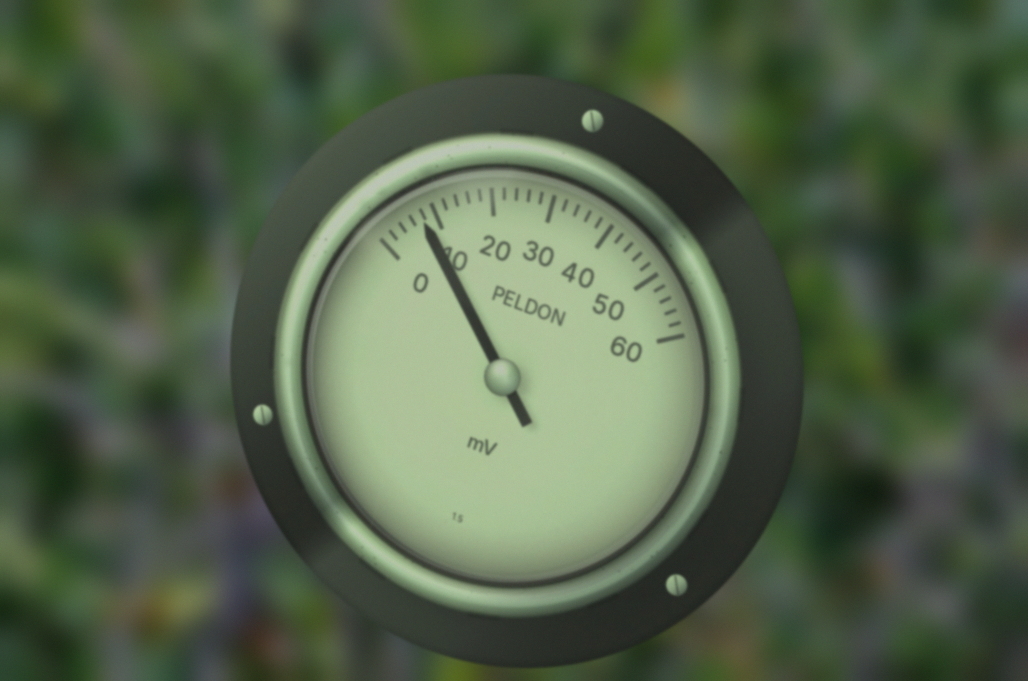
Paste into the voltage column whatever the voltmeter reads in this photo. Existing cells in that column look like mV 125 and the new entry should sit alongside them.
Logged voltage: mV 8
